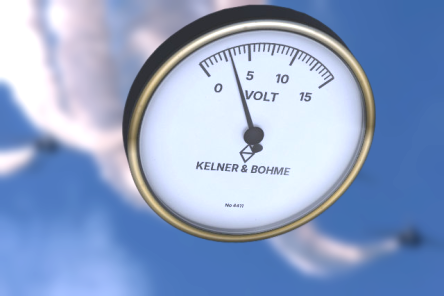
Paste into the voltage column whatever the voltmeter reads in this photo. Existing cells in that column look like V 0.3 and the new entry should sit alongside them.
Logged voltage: V 3
